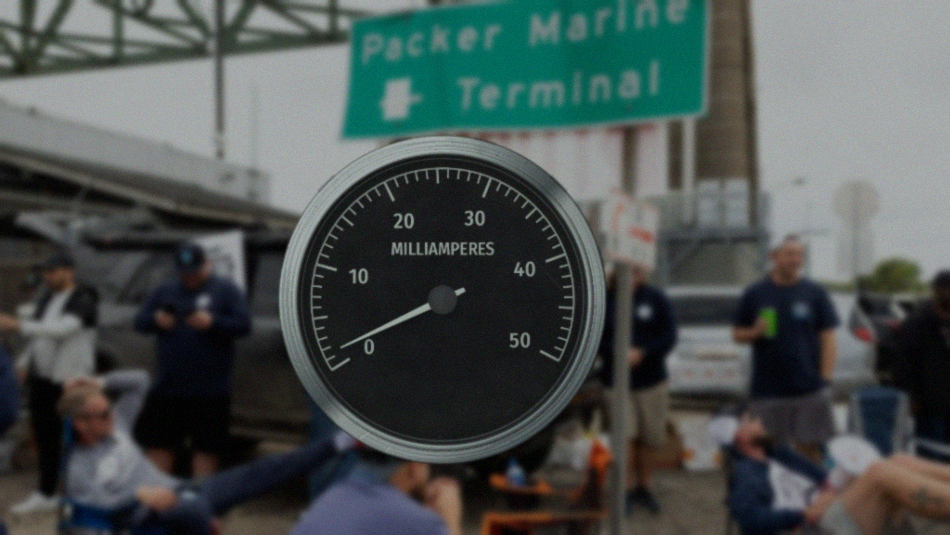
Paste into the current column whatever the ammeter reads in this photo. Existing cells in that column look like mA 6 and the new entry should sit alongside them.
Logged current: mA 1.5
